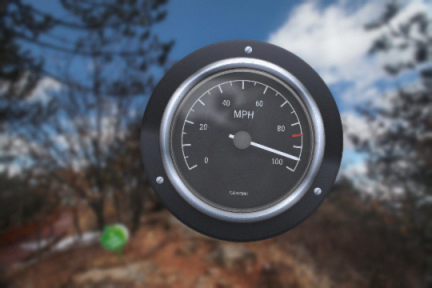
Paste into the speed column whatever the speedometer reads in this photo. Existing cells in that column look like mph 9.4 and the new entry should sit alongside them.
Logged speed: mph 95
